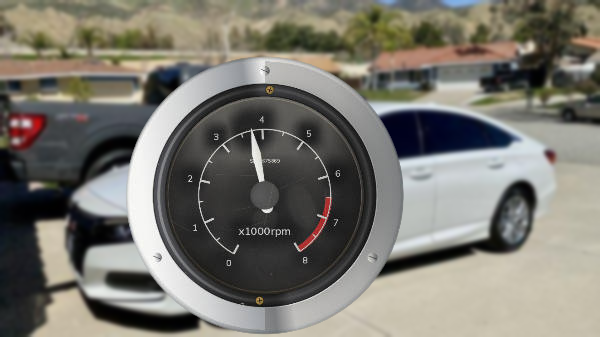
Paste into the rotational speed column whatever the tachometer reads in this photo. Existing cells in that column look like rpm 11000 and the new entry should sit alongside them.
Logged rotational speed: rpm 3750
